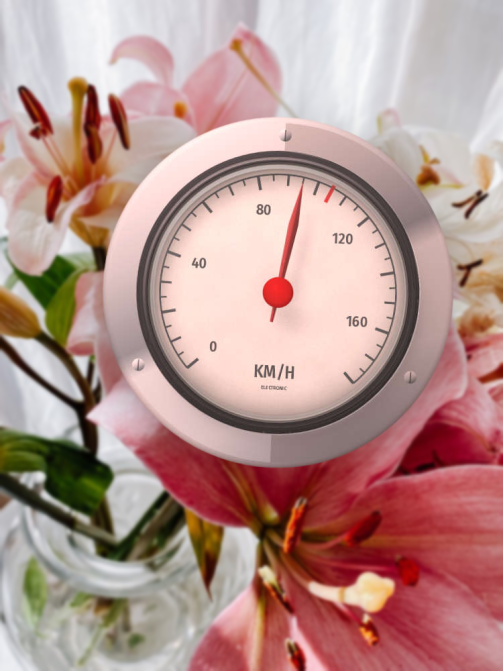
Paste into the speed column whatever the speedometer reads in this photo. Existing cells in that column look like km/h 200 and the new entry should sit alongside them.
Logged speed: km/h 95
